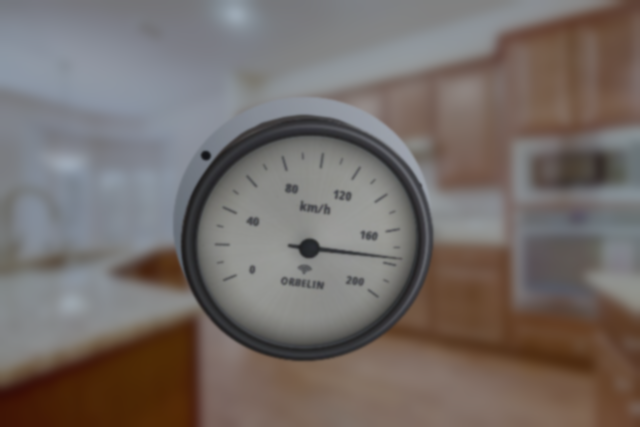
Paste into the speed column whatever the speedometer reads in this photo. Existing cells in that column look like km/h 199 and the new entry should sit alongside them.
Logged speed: km/h 175
